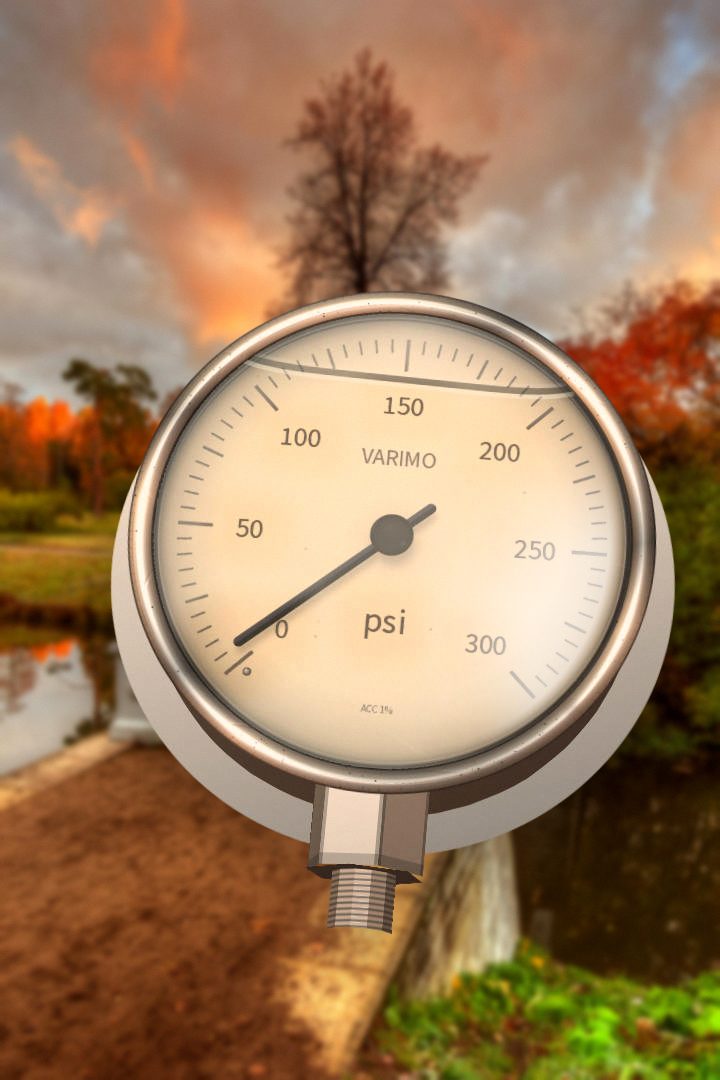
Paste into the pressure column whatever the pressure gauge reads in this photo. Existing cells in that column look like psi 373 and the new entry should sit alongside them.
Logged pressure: psi 5
